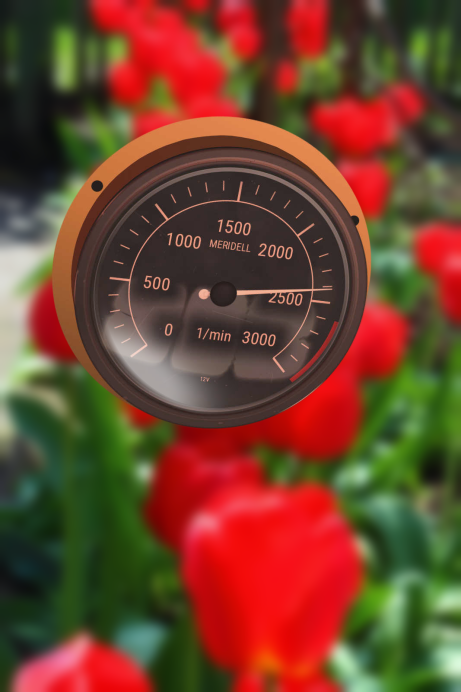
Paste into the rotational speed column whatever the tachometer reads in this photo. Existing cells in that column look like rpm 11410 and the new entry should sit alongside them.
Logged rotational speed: rpm 2400
